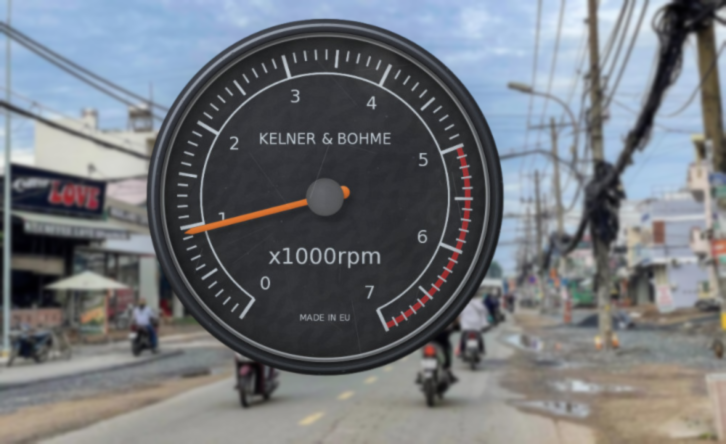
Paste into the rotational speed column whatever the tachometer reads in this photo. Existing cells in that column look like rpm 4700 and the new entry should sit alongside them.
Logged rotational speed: rpm 950
